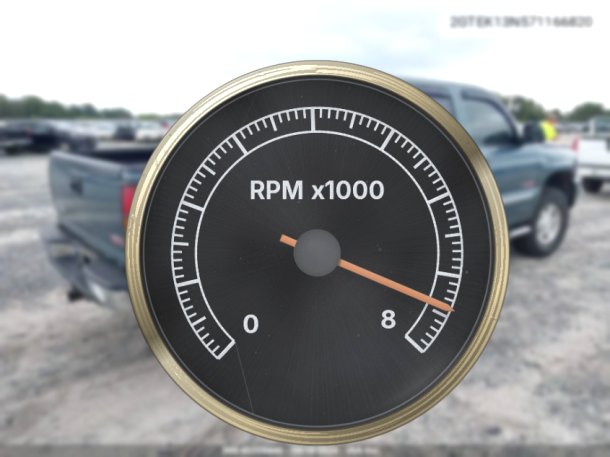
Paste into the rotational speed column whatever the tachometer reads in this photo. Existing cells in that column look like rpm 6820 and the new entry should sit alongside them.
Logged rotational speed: rpm 7400
